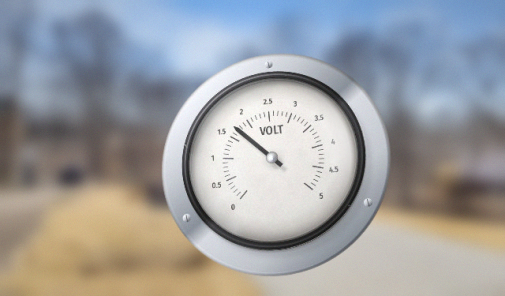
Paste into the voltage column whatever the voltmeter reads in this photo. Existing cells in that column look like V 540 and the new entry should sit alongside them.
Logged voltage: V 1.7
